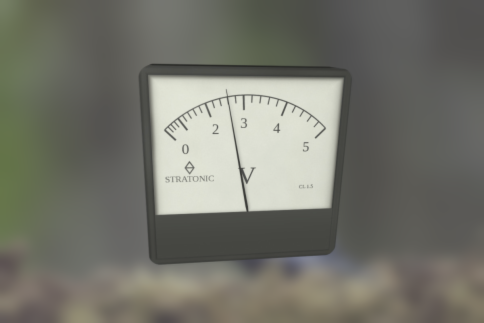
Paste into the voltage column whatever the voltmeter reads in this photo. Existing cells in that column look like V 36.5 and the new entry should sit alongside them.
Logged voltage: V 2.6
